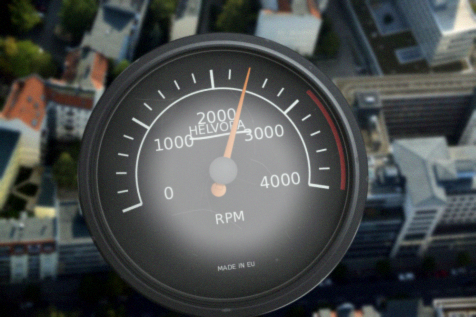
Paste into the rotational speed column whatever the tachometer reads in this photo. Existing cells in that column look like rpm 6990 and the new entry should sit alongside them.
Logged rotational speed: rpm 2400
